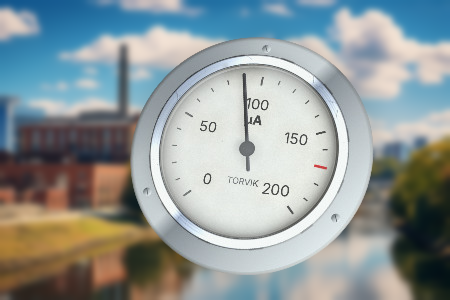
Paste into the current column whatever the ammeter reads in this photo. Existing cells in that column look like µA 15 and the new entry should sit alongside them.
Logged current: µA 90
